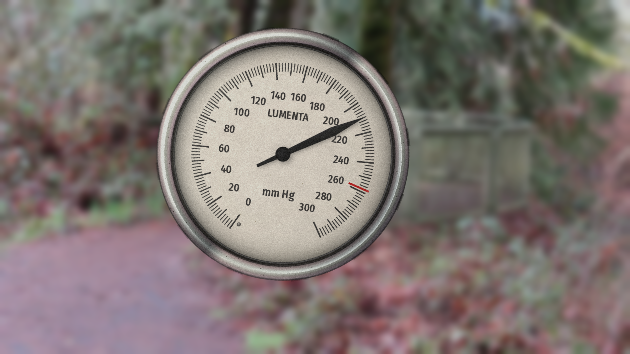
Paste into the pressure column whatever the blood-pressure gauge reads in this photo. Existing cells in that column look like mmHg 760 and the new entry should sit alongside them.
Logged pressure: mmHg 210
